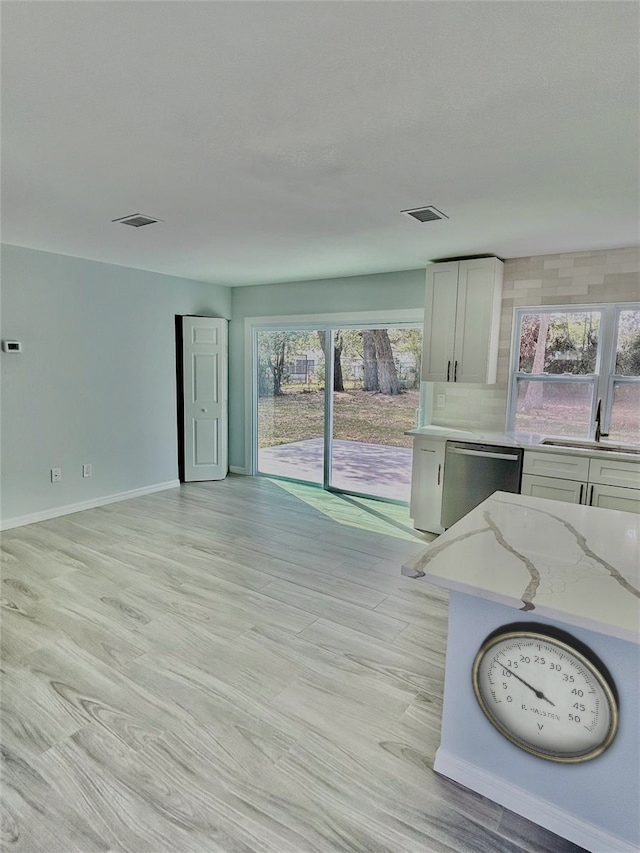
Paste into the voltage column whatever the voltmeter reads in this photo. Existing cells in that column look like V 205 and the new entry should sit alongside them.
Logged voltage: V 12.5
